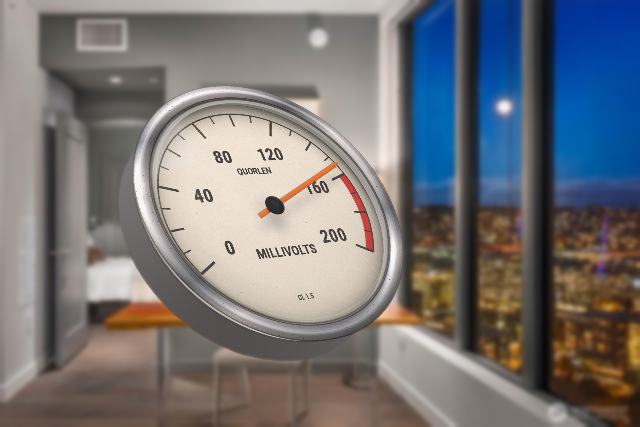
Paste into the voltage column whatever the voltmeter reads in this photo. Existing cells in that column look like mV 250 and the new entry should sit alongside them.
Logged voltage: mV 155
